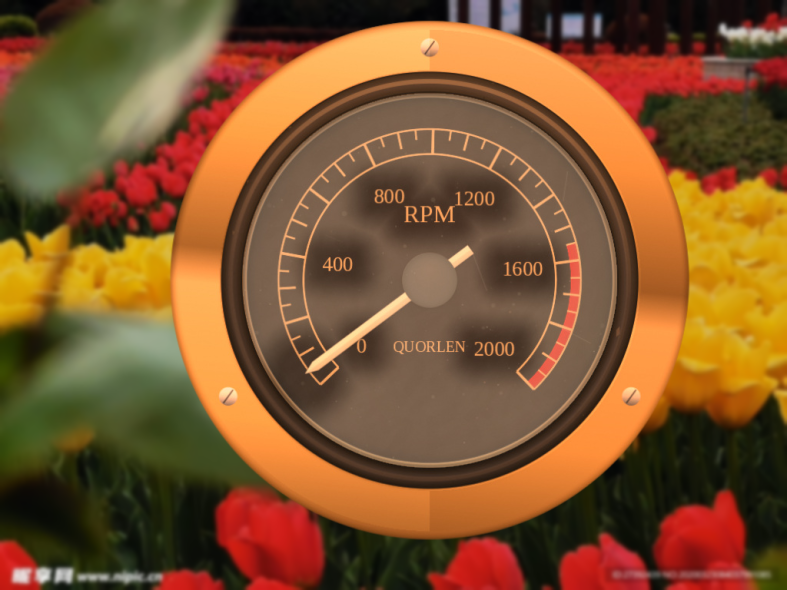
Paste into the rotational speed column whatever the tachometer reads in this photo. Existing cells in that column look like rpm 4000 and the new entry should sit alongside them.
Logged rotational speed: rpm 50
